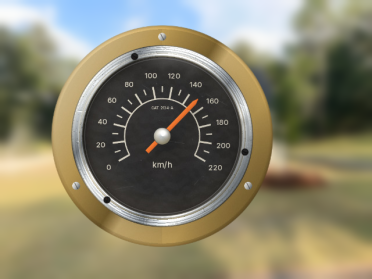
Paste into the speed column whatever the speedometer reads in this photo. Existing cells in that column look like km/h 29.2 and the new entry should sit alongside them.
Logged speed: km/h 150
